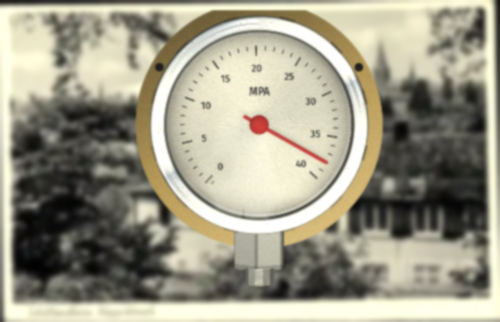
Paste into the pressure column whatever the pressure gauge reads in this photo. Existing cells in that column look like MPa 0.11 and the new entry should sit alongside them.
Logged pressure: MPa 38
